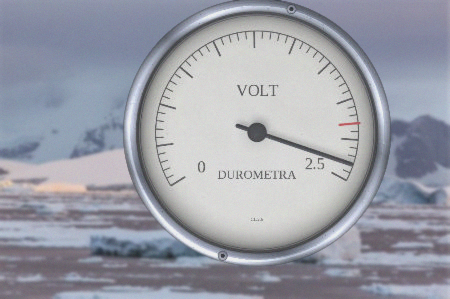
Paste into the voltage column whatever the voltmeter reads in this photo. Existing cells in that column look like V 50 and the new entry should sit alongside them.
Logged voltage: V 2.4
